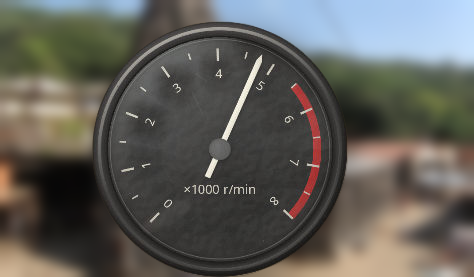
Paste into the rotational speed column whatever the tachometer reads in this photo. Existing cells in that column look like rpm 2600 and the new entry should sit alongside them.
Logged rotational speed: rpm 4750
